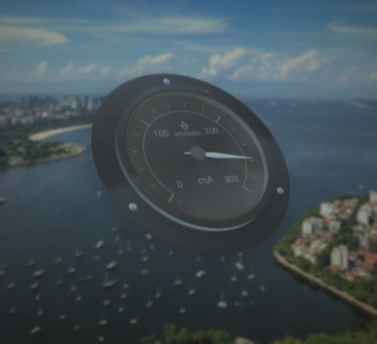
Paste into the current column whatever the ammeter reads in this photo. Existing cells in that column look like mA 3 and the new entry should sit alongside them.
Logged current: mA 260
